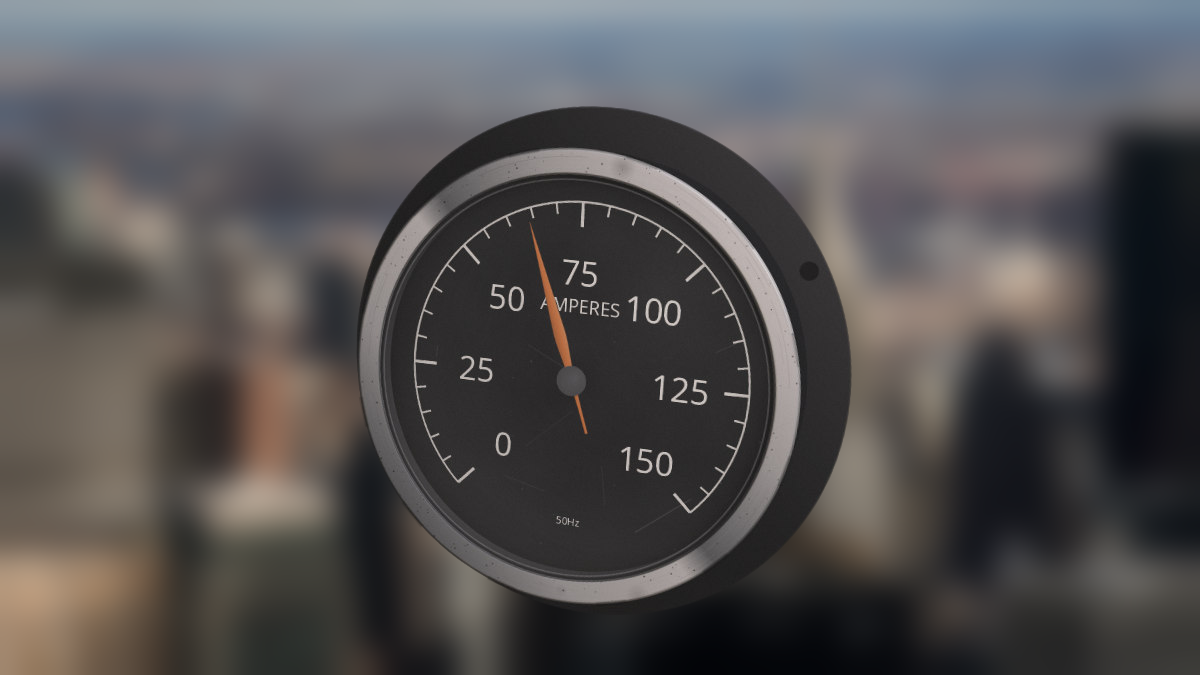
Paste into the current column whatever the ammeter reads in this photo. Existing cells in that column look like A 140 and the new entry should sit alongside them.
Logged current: A 65
